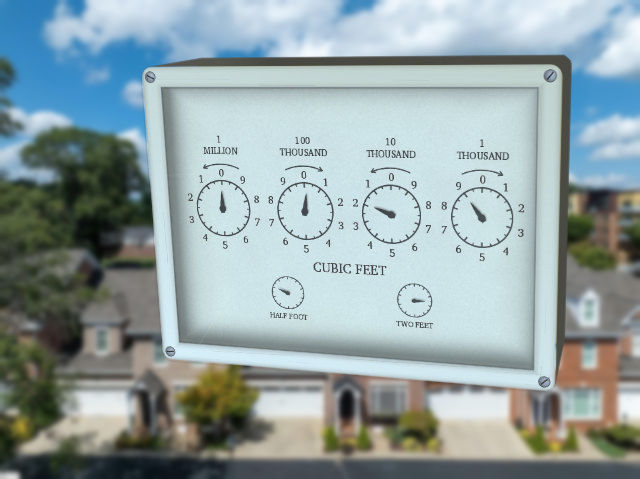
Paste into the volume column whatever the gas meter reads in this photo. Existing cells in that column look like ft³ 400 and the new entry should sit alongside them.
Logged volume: ft³ 1900
